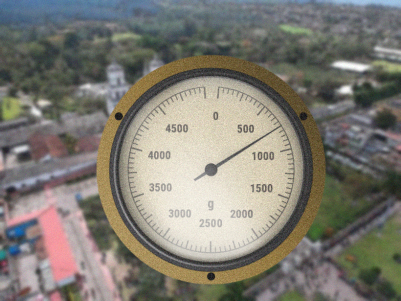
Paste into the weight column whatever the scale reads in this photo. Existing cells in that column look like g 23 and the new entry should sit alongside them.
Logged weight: g 750
